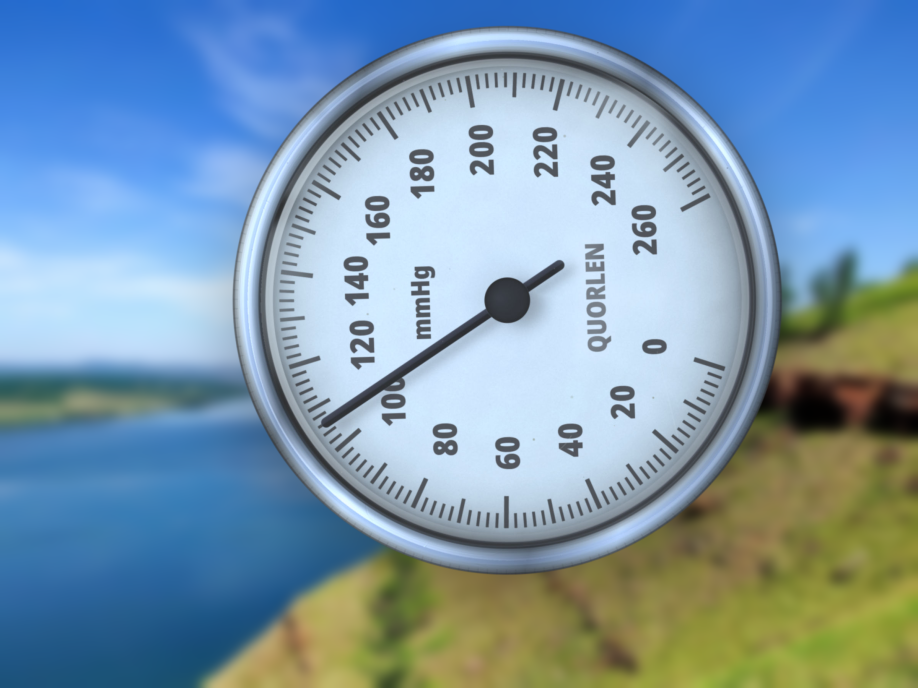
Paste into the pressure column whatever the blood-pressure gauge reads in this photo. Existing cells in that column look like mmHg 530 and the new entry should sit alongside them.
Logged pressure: mmHg 106
